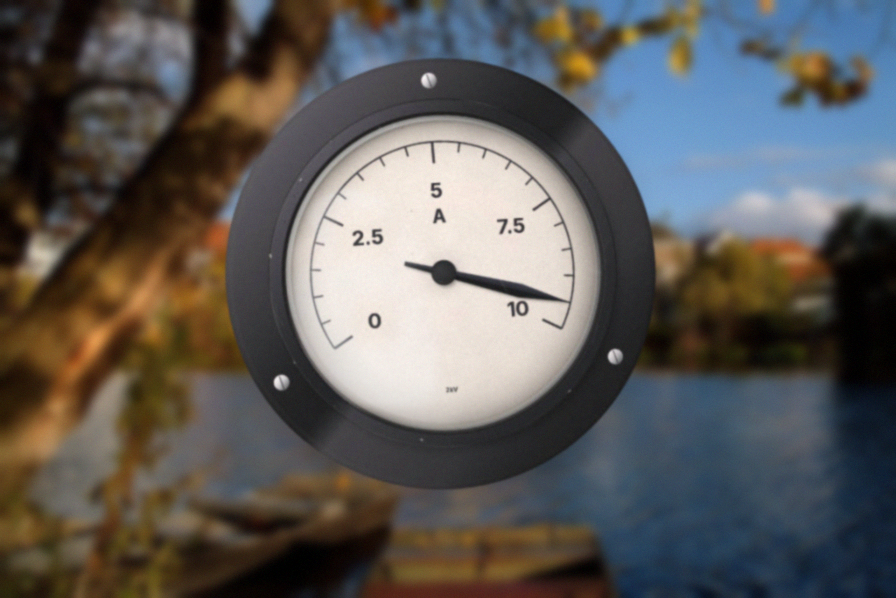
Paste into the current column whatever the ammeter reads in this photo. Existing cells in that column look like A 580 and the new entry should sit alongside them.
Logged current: A 9.5
